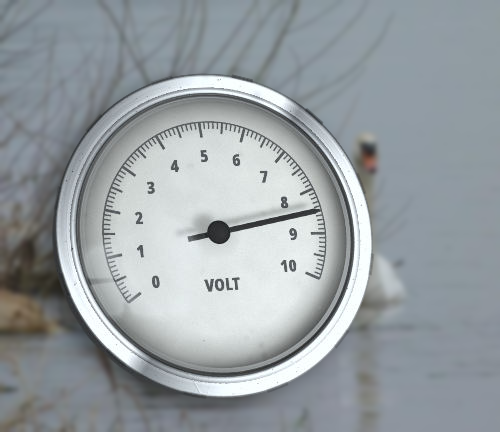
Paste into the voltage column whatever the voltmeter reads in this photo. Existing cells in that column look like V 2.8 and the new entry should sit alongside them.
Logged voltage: V 8.5
